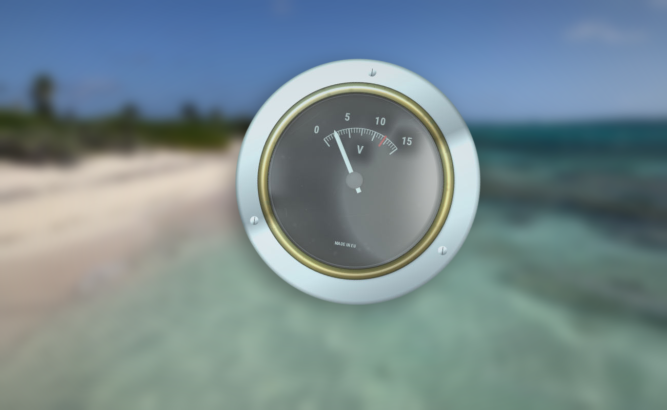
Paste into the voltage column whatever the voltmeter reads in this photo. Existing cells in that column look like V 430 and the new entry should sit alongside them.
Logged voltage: V 2.5
